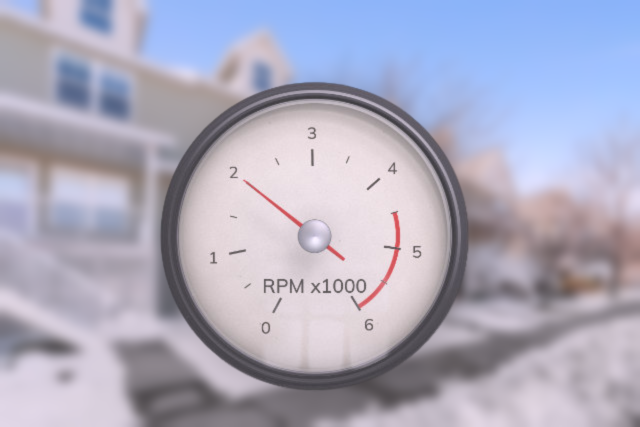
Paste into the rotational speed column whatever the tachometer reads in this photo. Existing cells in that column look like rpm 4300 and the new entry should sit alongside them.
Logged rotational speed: rpm 2000
